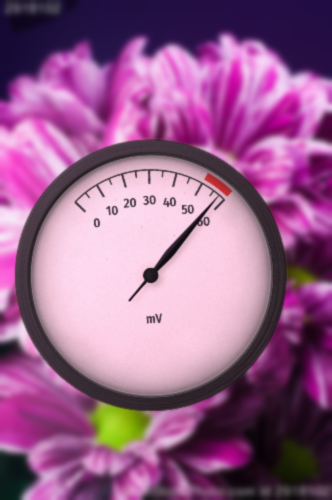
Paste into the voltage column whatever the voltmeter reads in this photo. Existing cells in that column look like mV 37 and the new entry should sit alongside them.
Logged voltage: mV 57.5
